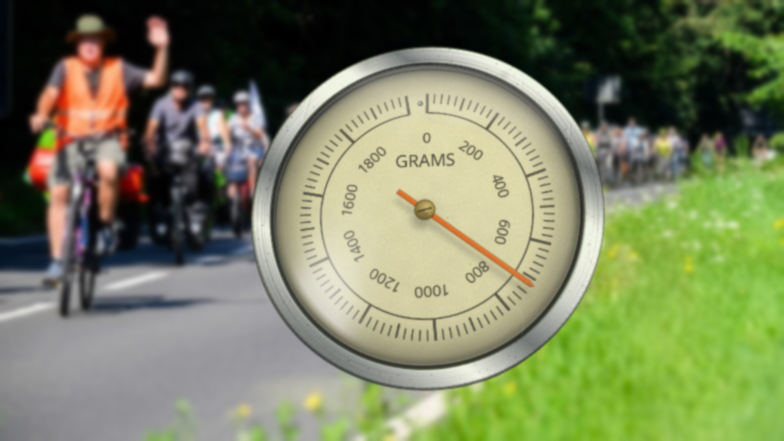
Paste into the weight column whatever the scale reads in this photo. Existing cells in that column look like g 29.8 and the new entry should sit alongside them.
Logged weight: g 720
